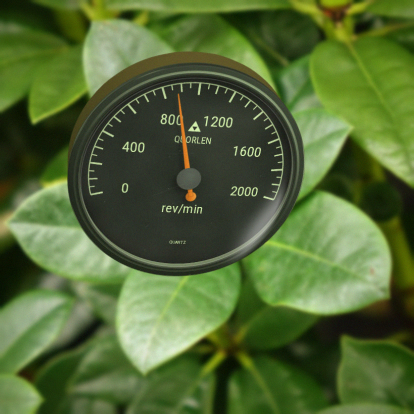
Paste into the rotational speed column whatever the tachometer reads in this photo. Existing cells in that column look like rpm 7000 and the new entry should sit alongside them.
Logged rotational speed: rpm 875
